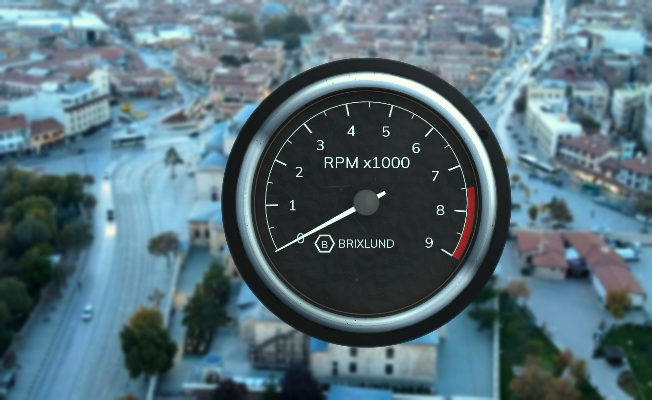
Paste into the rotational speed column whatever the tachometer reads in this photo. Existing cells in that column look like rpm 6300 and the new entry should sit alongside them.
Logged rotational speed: rpm 0
